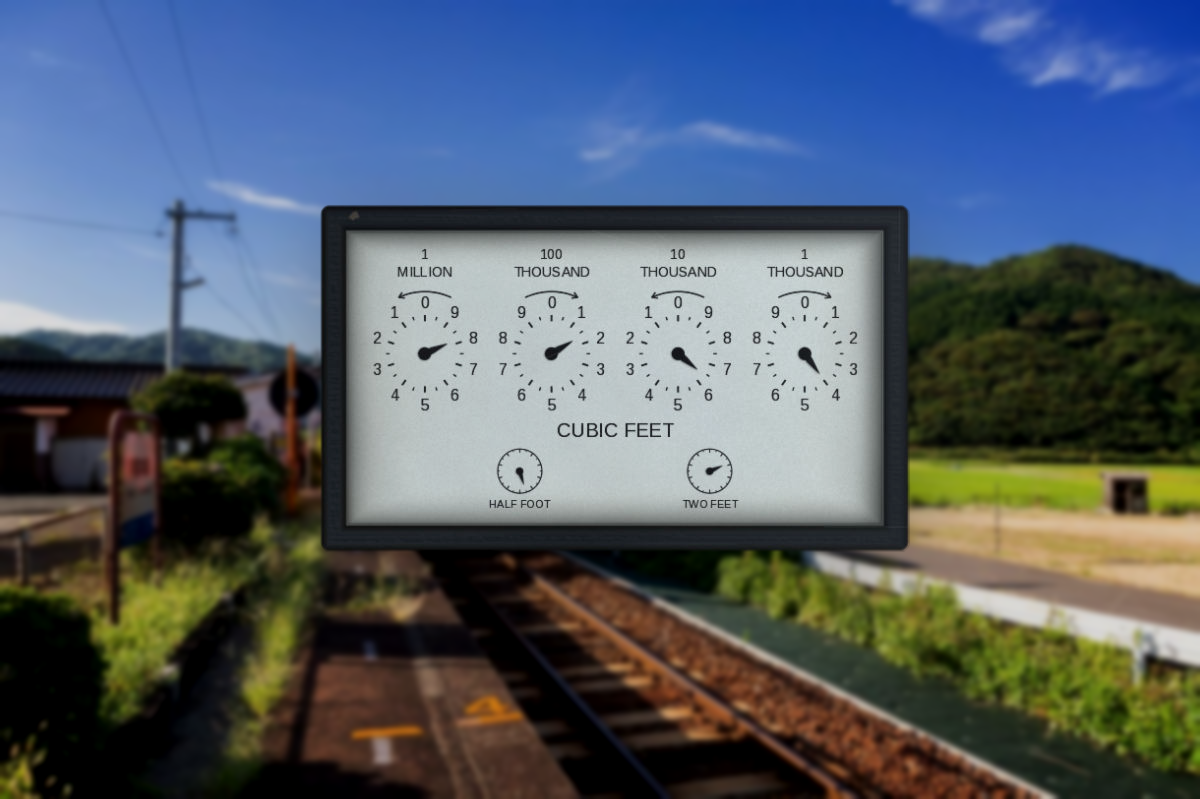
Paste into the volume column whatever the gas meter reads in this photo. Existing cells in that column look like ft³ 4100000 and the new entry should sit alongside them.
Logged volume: ft³ 816400
